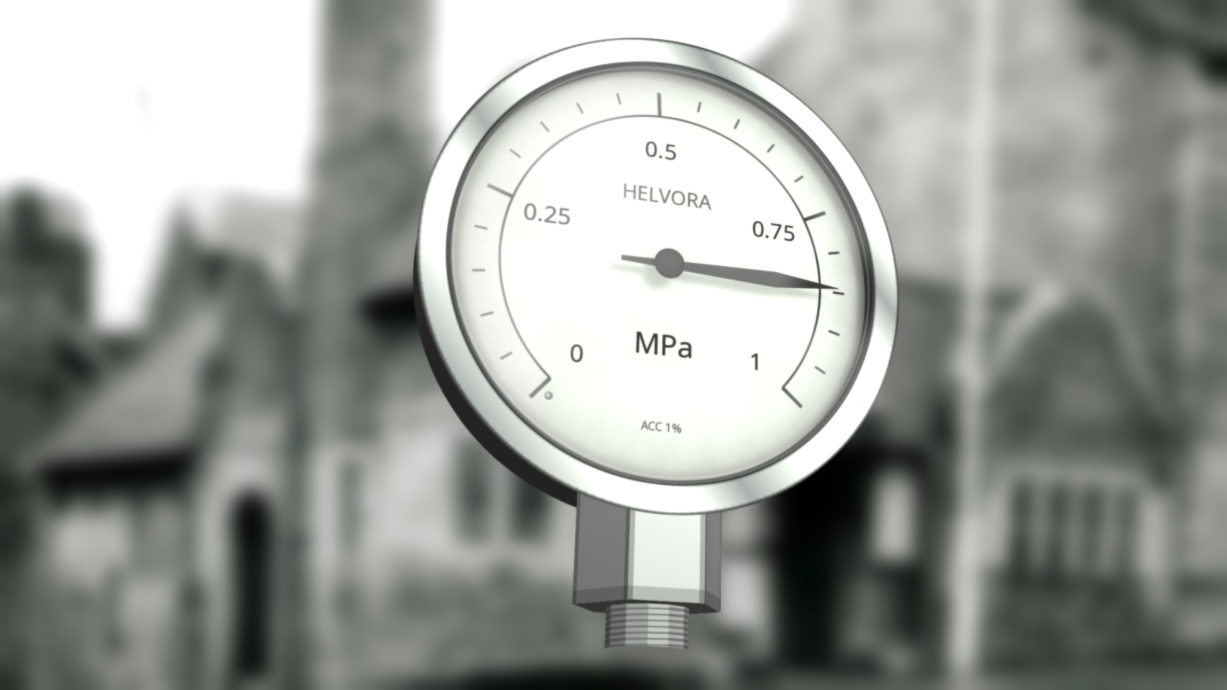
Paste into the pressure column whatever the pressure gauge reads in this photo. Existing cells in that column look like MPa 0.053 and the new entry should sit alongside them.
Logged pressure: MPa 0.85
